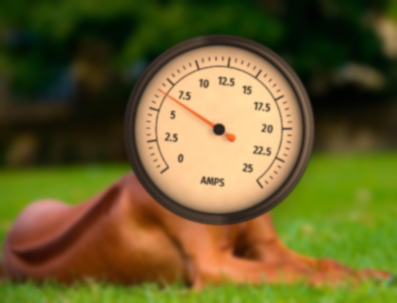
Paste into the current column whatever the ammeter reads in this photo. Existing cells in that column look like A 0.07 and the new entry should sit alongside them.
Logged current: A 6.5
